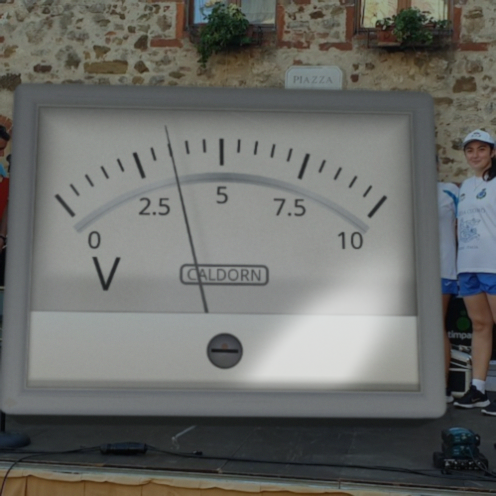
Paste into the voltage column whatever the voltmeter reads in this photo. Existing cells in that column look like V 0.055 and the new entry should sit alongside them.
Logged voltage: V 3.5
